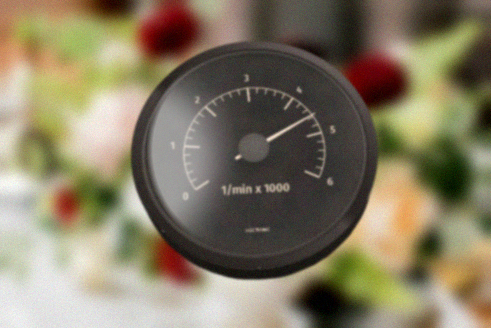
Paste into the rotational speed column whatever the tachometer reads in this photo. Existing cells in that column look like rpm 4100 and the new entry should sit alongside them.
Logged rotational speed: rpm 4600
